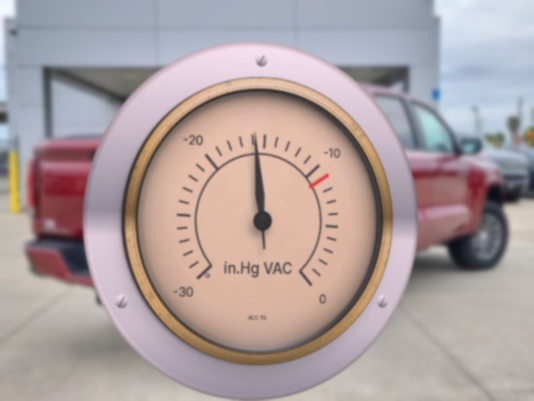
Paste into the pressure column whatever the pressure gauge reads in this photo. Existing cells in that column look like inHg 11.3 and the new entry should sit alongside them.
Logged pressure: inHg -16
